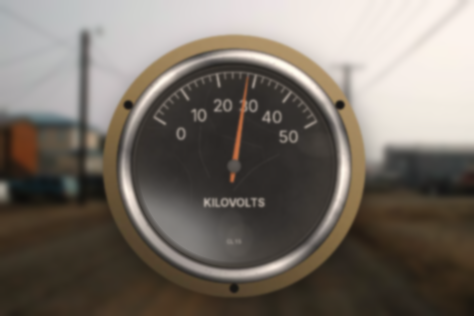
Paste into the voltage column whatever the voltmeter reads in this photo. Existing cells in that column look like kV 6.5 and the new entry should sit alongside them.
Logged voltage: kV 28
